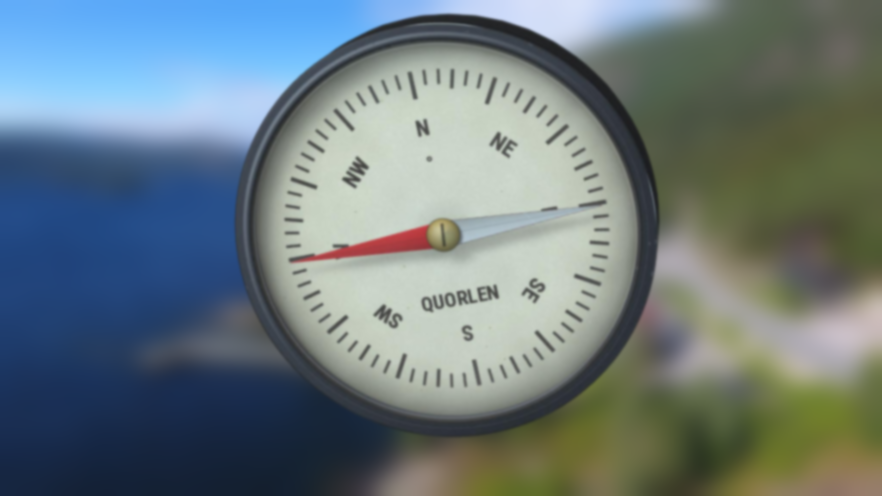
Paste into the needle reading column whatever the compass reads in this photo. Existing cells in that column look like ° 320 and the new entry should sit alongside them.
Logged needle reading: ° 270
